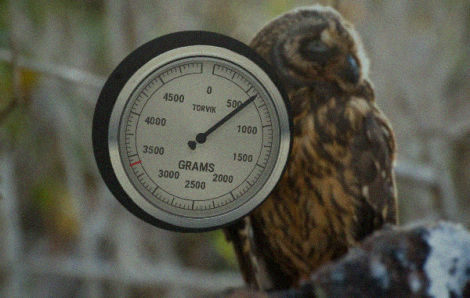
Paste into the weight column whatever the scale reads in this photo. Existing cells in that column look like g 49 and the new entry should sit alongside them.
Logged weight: g 600
